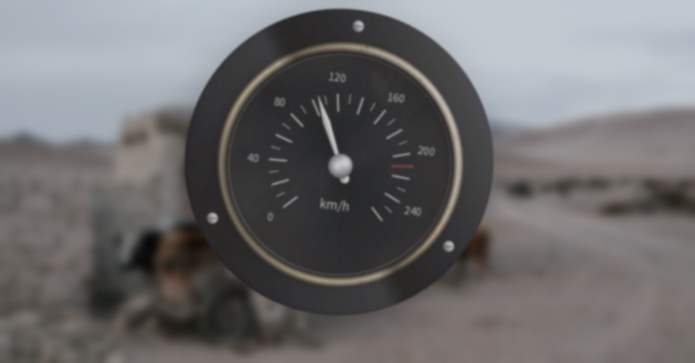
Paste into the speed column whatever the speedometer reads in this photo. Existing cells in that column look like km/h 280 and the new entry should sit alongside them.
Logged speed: km/h 105
